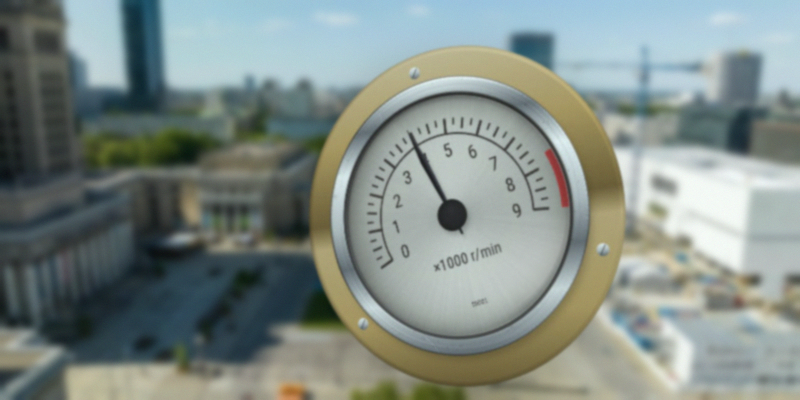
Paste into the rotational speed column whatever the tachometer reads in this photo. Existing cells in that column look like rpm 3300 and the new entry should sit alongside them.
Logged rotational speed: rpm 4000
